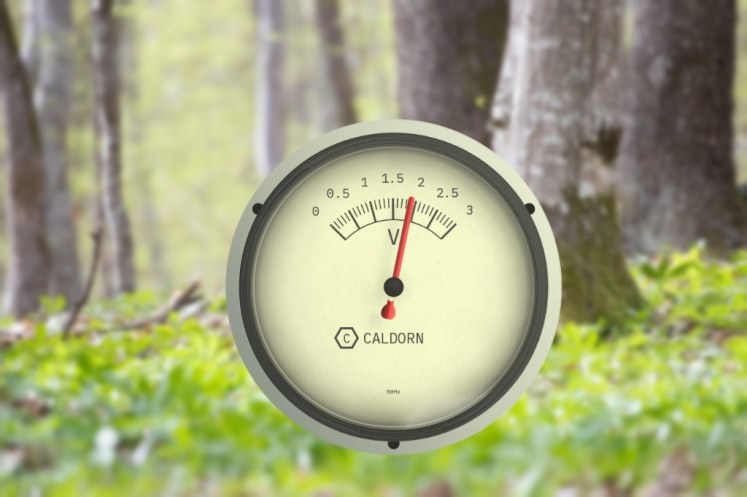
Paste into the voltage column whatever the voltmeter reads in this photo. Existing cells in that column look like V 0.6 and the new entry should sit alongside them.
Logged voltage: V 1.9
